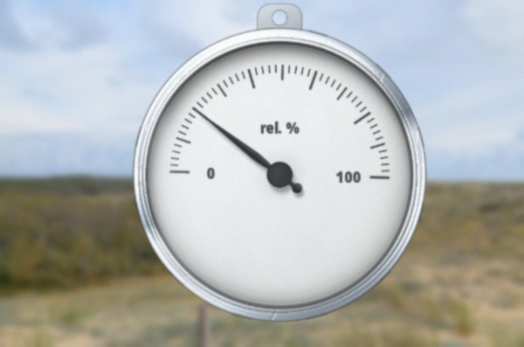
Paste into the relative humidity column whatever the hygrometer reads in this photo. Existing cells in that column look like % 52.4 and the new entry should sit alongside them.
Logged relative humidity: % 20
